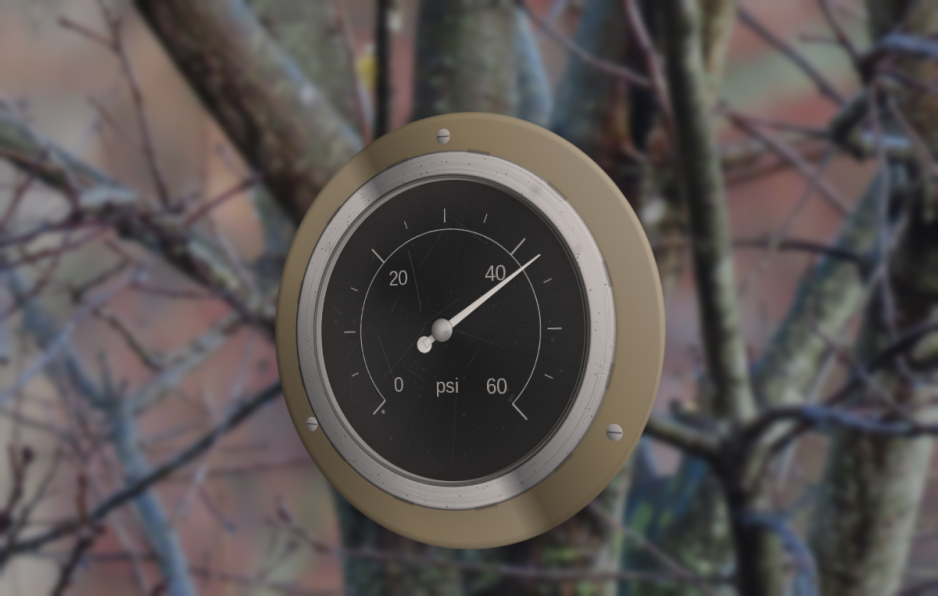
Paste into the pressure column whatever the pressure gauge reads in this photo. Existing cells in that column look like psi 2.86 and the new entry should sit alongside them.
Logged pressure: psi 42.5
